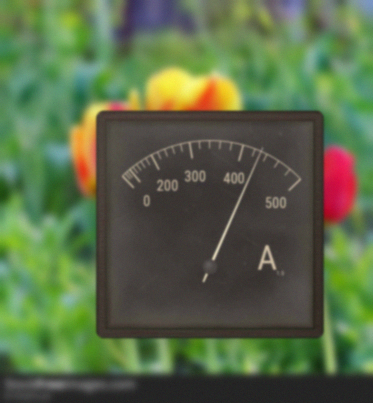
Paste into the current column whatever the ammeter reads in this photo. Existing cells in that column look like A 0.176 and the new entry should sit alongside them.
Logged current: A 430
